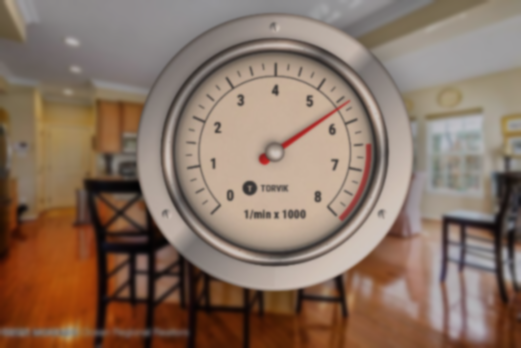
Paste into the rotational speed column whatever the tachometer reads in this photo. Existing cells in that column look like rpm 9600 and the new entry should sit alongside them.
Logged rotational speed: rpm 5625
